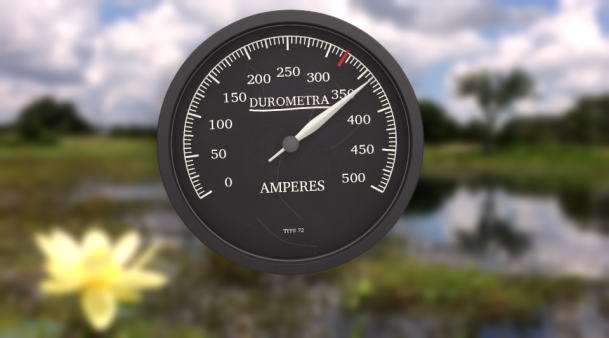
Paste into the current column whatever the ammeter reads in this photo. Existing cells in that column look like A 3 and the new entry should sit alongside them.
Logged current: A 360
